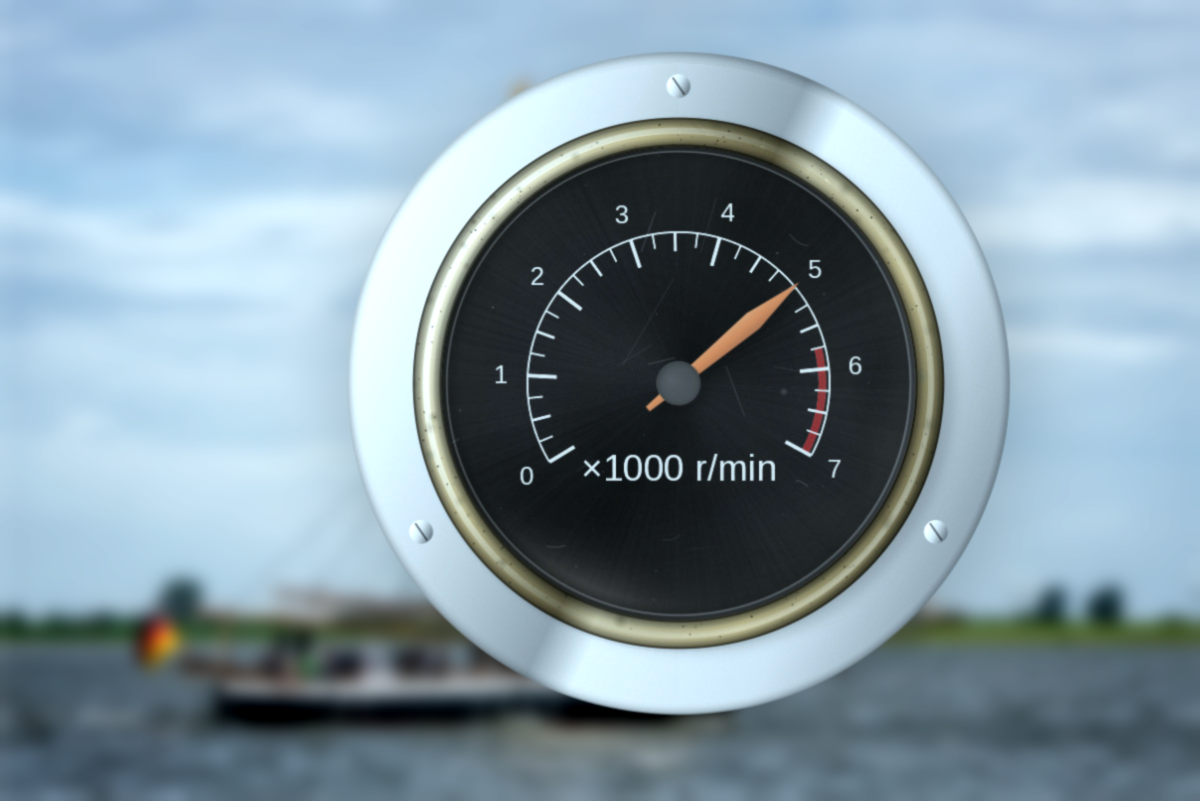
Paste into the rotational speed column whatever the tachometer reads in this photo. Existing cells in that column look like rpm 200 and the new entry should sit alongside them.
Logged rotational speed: rpm 5000
